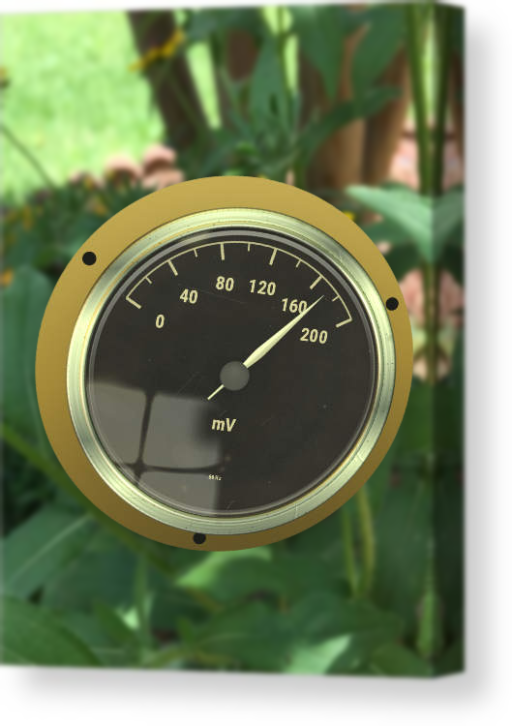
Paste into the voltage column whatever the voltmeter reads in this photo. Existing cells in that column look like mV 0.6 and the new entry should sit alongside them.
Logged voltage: mV 170
